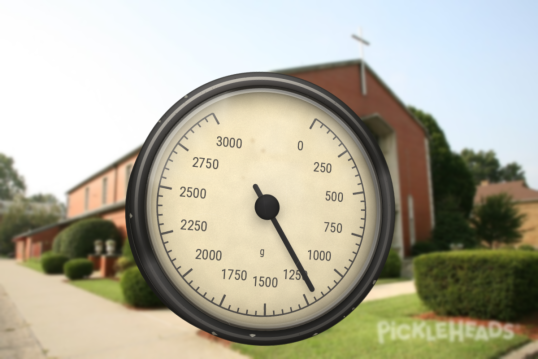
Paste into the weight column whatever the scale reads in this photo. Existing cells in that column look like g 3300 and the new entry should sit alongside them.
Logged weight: g 1200
